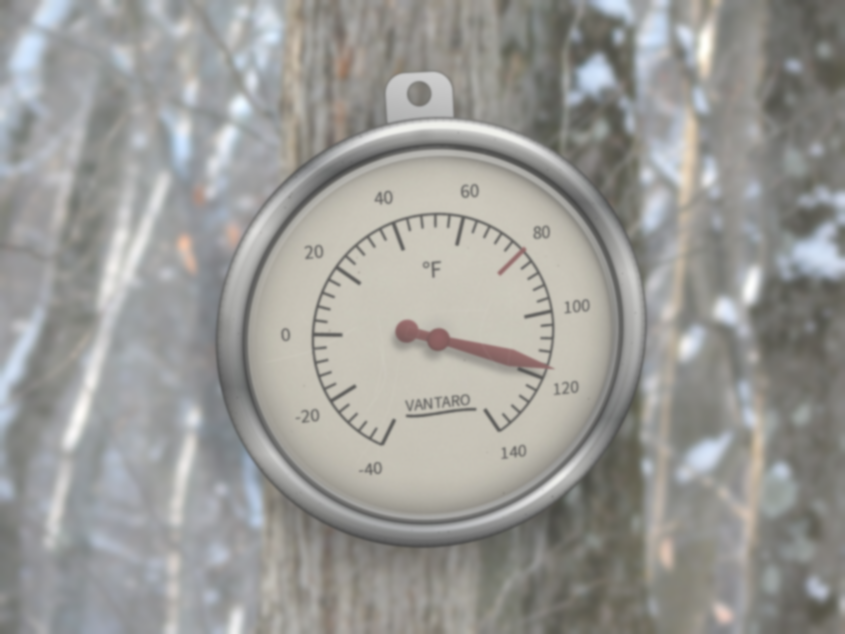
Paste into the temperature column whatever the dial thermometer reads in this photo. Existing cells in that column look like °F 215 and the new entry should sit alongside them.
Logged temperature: °F 116
